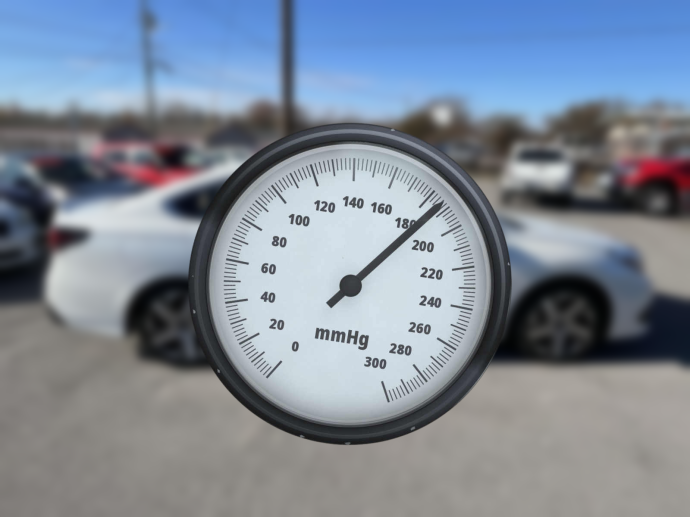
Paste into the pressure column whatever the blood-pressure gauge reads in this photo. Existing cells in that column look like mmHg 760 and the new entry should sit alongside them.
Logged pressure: mmHg 186
